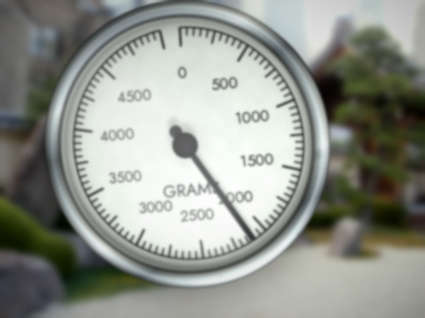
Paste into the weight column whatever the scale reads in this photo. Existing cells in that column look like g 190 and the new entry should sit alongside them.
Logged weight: g 2100
